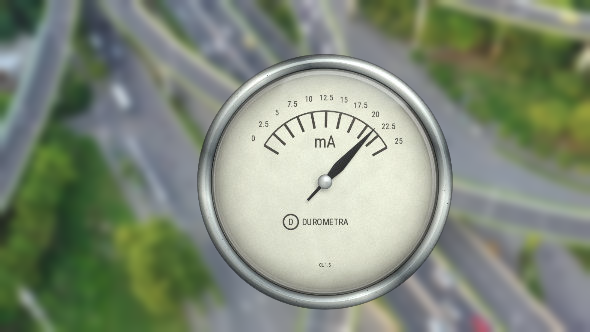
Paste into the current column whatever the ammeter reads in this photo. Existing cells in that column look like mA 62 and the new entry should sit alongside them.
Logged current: mA 21.25
